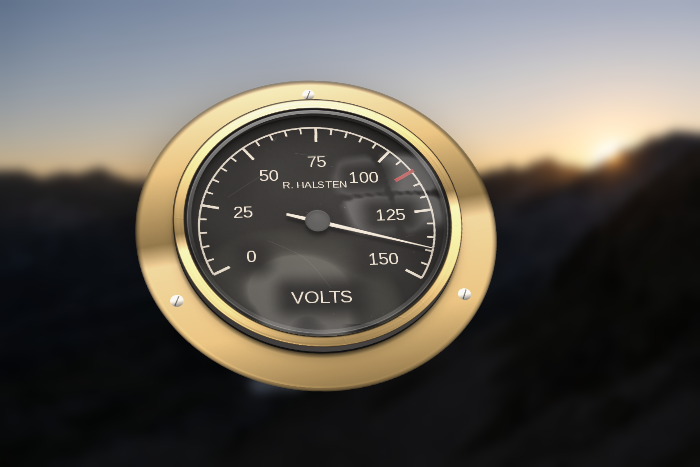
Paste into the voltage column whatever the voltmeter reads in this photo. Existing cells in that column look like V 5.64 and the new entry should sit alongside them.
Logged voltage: V 140
